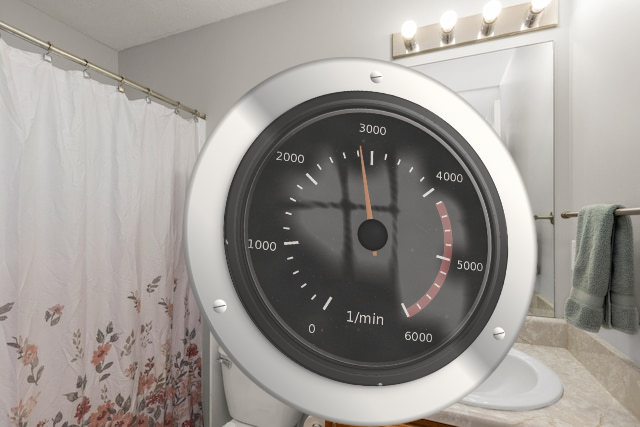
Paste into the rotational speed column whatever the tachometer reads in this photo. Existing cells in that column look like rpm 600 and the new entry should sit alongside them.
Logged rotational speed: rpm 2800
